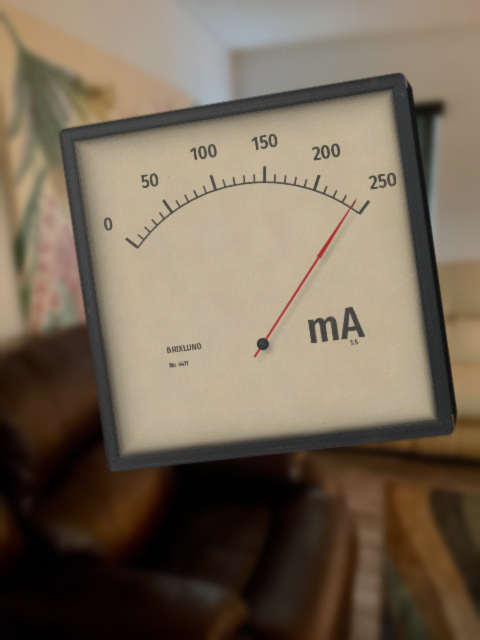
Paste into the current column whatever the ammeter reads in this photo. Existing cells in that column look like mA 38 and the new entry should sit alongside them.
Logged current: mA 240
